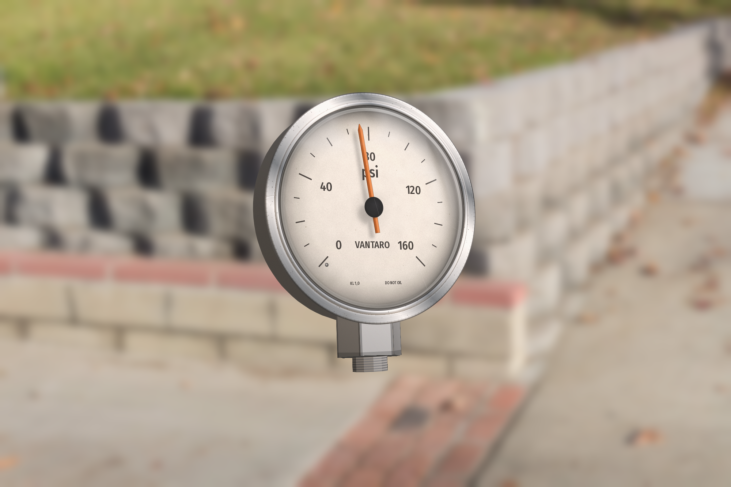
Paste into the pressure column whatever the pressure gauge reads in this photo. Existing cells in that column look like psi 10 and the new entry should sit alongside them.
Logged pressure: psi 75
